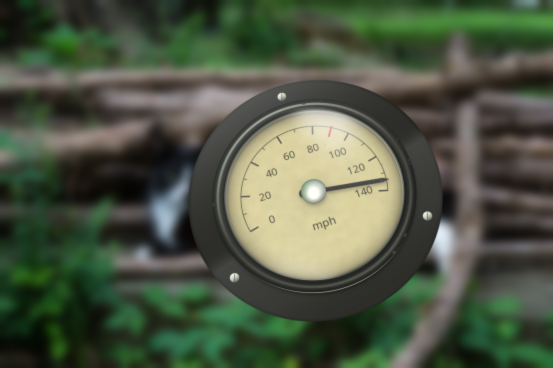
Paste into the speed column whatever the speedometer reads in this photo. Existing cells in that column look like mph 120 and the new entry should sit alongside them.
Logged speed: mph 135
